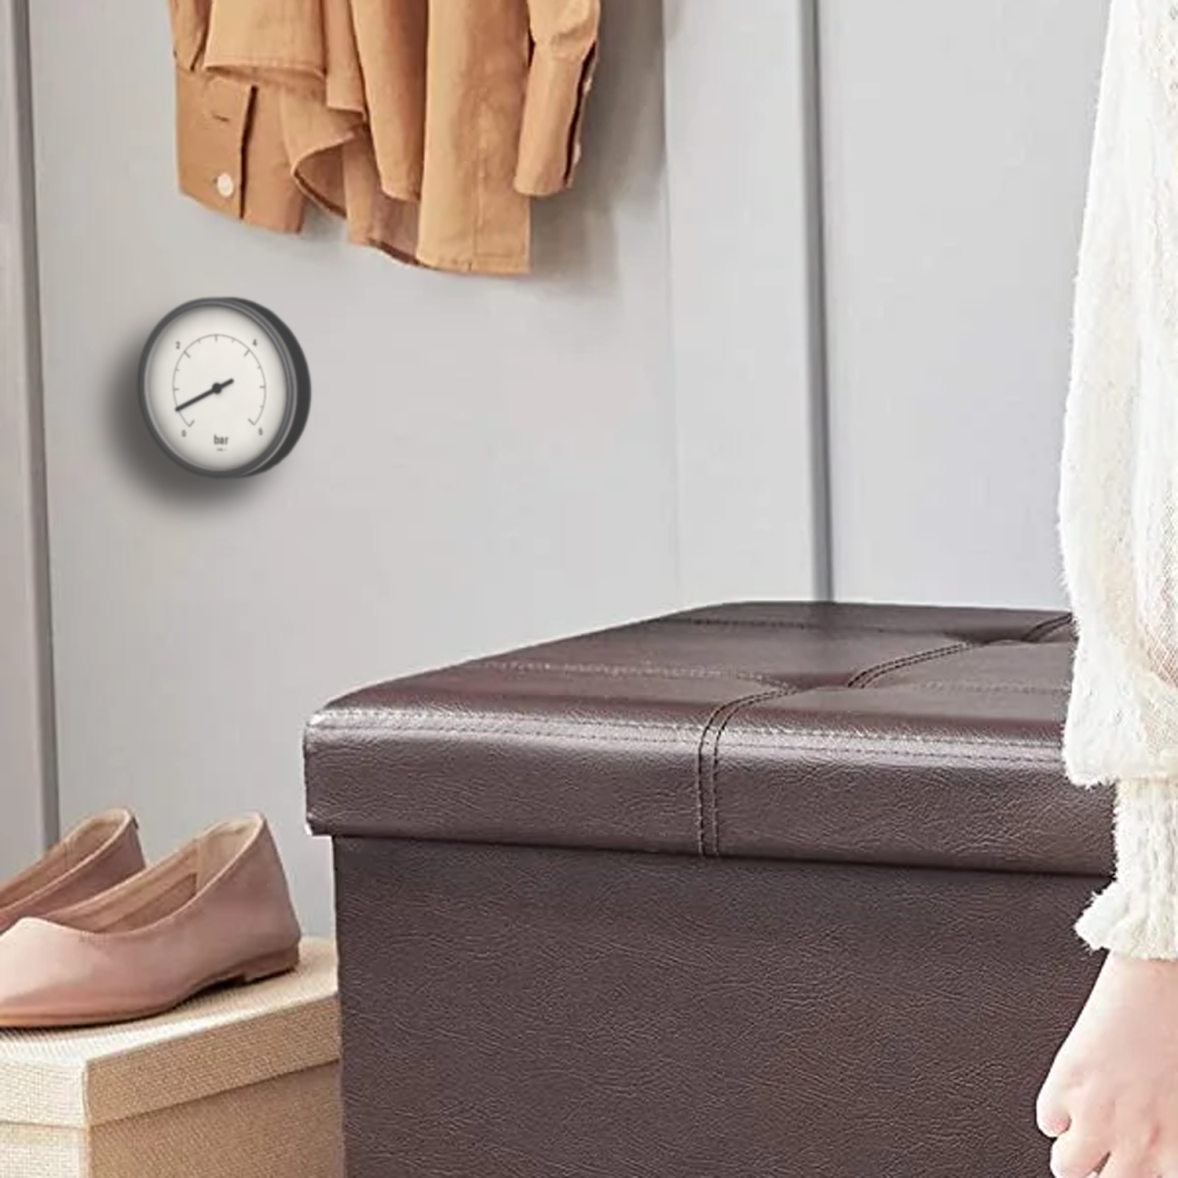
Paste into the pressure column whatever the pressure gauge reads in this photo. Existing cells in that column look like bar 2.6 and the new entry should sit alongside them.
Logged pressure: bar 0.5
